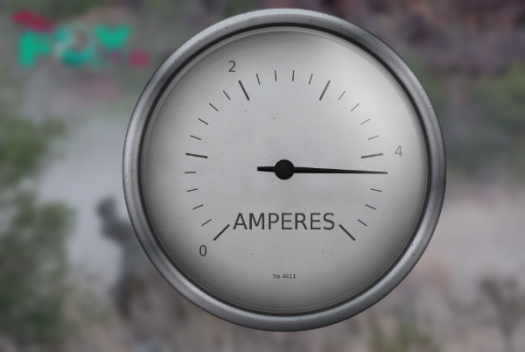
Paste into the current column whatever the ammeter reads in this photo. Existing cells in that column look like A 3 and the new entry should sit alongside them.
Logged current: A 4.2
